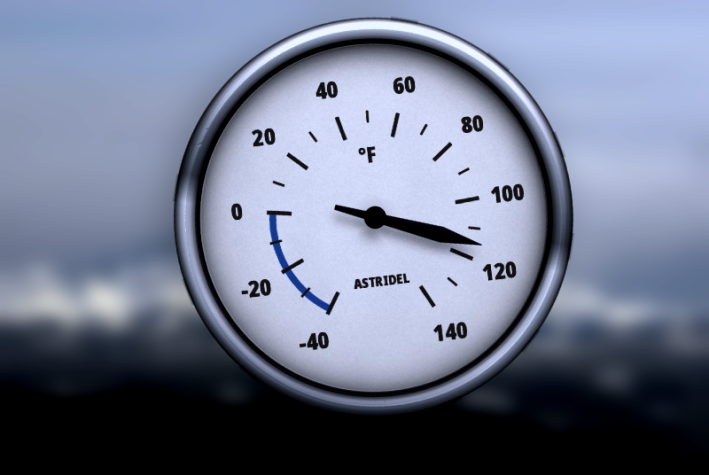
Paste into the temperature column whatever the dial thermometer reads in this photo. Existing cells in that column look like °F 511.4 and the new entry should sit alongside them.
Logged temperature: °F 115
